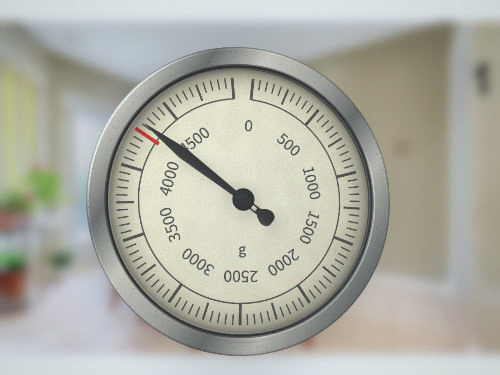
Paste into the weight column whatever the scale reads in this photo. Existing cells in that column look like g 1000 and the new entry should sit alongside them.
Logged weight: g 4300
